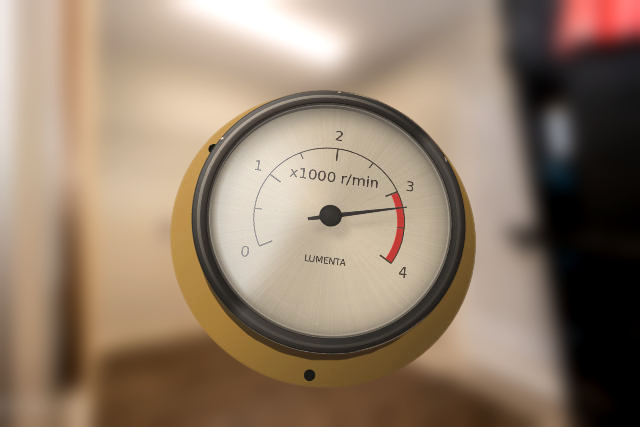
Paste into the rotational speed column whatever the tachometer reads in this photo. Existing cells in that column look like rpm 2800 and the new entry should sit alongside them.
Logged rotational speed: rpm 3250
